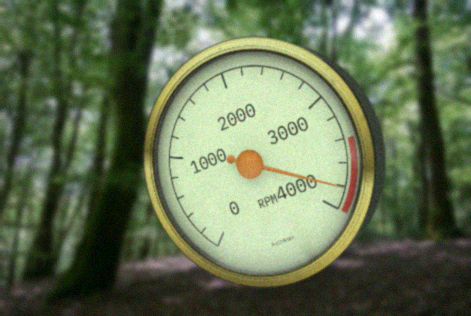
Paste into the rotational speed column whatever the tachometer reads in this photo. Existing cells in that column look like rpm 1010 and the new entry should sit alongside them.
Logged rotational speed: rpm 3800
